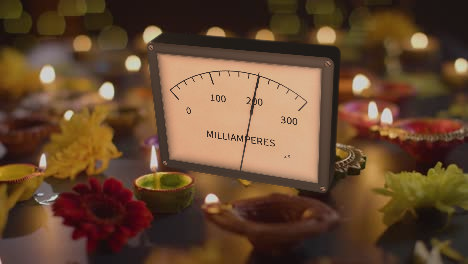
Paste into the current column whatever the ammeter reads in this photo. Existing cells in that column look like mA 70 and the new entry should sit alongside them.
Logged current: mA 200
